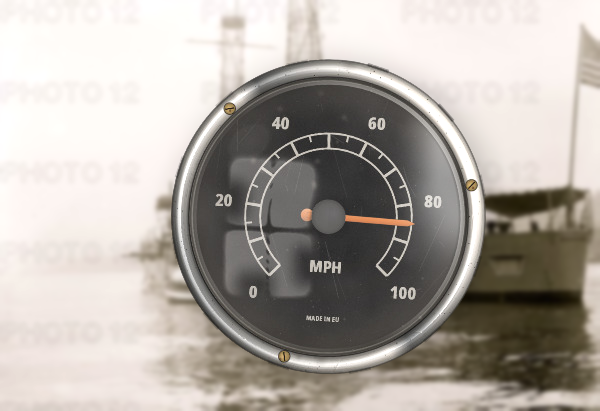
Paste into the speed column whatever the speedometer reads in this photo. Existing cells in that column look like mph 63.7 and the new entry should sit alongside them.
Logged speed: mph 85
